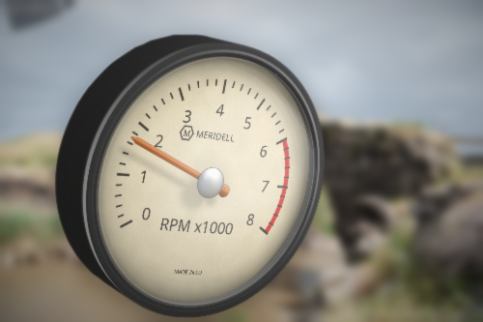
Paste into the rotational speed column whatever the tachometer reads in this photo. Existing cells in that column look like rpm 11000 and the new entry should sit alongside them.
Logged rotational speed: rpm 1700
